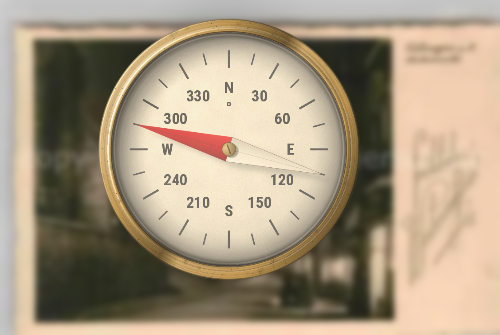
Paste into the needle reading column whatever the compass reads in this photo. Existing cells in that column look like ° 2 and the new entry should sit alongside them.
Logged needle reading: ° 285
